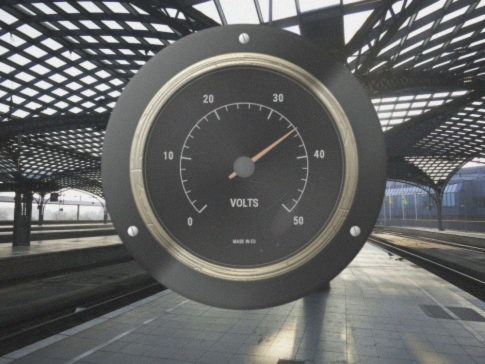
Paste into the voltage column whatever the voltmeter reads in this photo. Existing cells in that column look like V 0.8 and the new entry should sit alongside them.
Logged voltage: V 35
